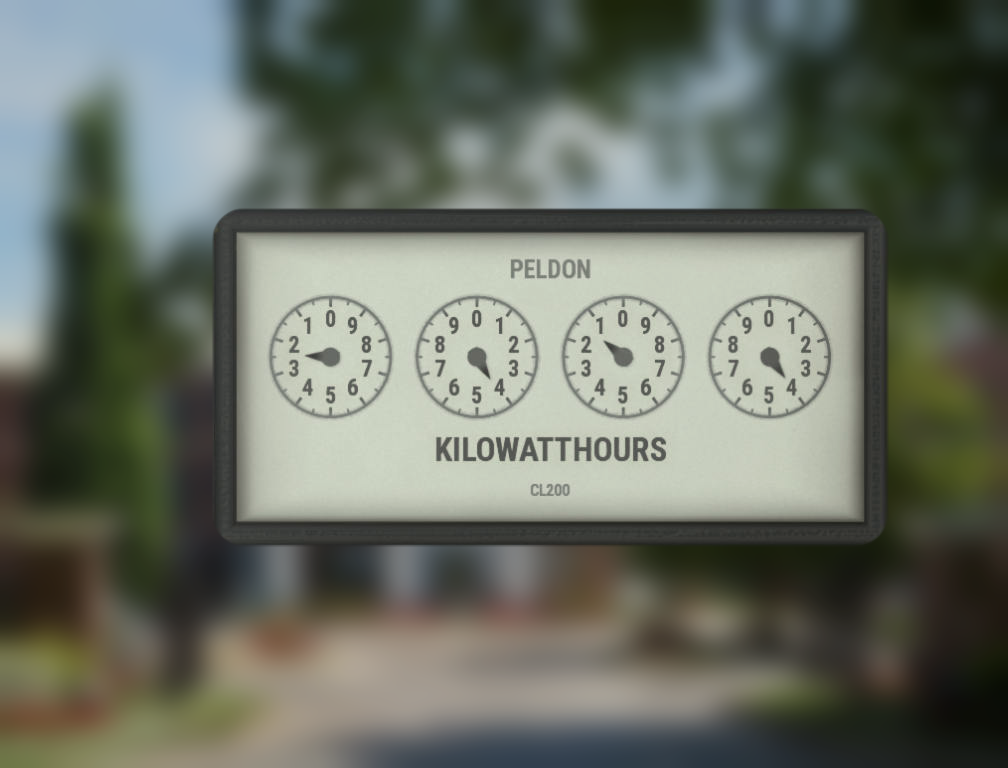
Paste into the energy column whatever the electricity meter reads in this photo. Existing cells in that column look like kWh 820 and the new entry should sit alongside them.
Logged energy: kWh 2414
